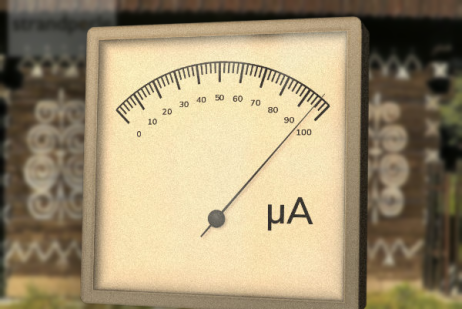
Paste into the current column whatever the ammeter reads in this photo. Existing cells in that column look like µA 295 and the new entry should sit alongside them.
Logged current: µA 96
